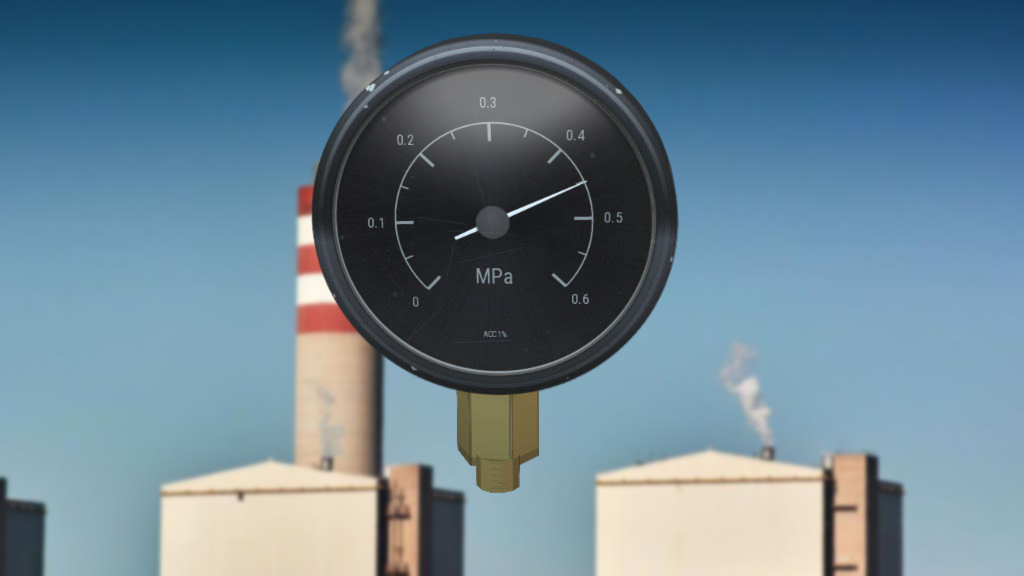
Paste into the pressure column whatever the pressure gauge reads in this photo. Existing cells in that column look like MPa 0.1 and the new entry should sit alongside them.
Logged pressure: MPa 0.45
